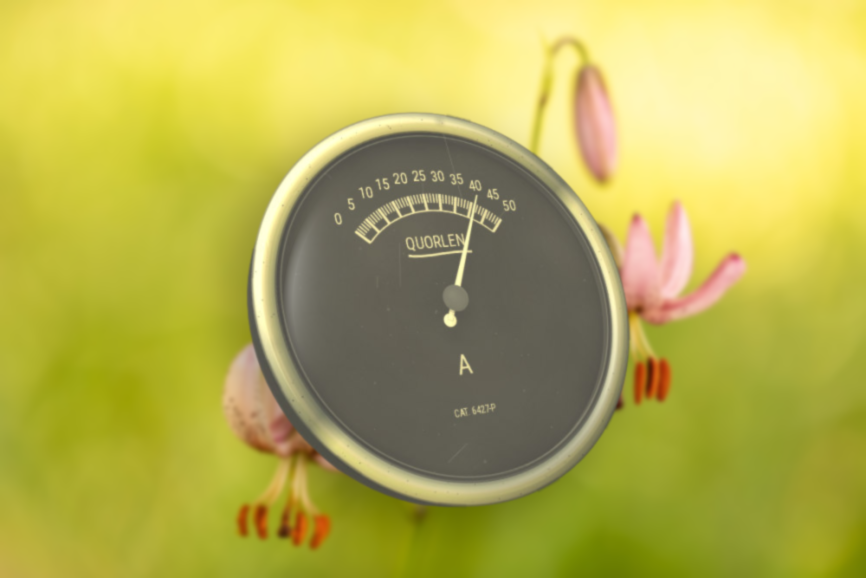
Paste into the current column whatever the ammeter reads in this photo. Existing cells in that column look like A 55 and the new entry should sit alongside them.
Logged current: A 40
